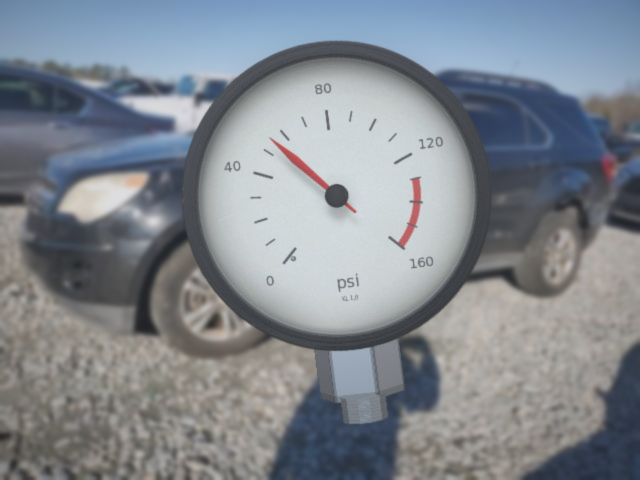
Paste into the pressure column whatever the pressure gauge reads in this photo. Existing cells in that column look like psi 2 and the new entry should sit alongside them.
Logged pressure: psi 55
